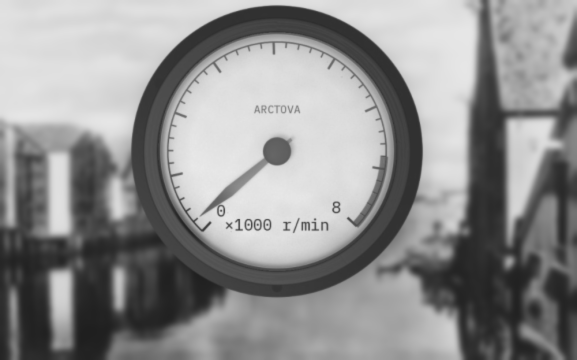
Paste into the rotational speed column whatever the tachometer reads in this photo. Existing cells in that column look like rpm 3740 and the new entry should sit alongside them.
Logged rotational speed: rpm 200
